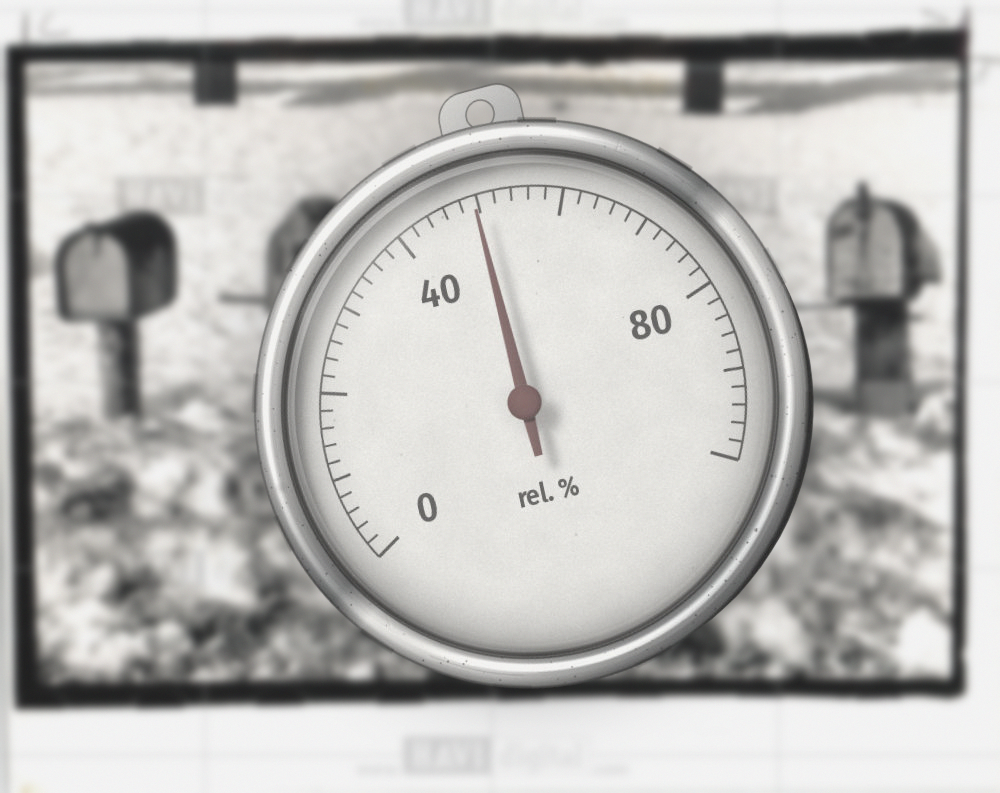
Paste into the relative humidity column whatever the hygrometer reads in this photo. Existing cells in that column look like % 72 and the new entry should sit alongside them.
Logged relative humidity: % 50
